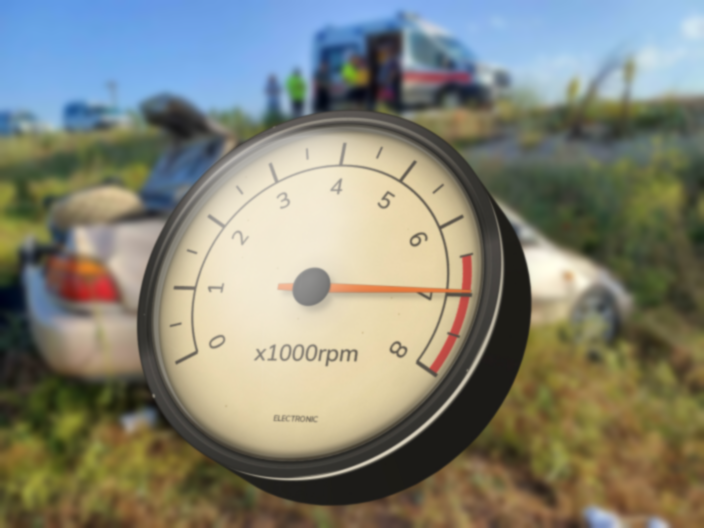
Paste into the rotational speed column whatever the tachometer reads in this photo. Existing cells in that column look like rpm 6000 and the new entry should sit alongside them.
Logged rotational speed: rpm 7000
